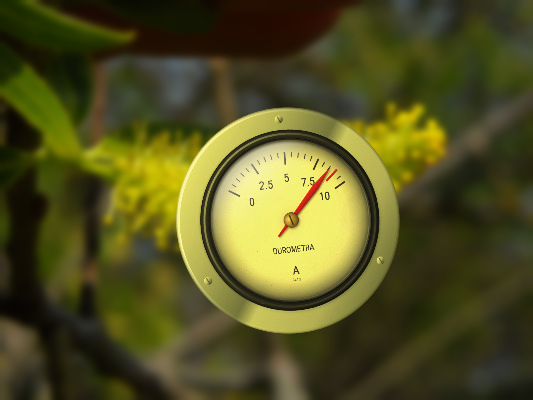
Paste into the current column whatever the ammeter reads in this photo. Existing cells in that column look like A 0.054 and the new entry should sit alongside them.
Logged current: A 8.5
